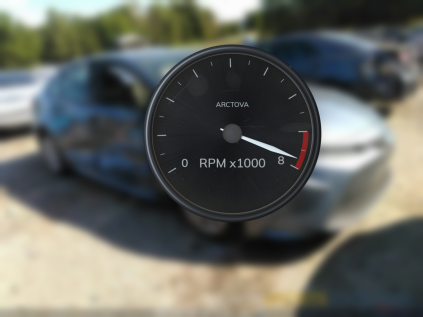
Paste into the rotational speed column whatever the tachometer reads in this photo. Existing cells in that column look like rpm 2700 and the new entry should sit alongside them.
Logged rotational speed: rpm 7750
